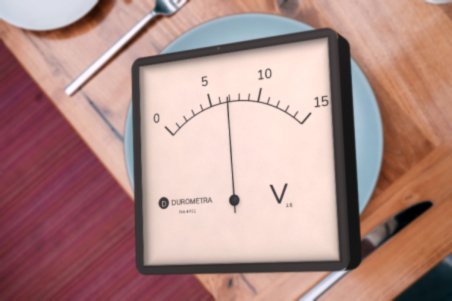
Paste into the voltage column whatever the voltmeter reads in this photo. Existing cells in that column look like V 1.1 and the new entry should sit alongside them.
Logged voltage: V 7
